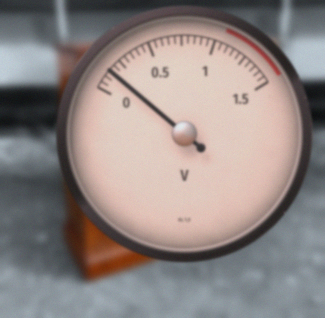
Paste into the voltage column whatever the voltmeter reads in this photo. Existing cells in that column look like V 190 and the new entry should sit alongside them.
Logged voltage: V 0.15
